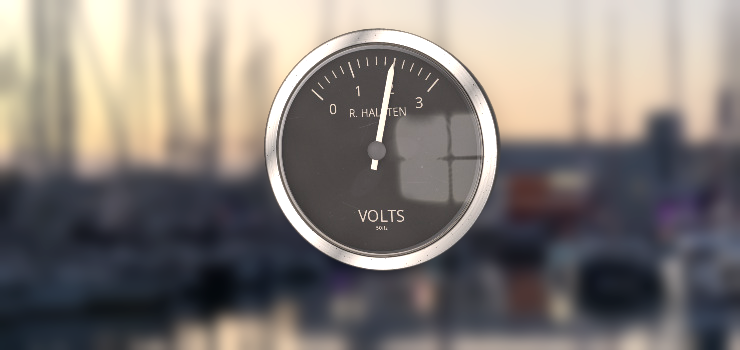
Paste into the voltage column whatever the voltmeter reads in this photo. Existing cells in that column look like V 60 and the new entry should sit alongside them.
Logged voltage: V 2
